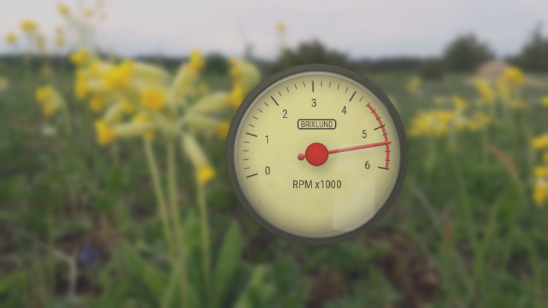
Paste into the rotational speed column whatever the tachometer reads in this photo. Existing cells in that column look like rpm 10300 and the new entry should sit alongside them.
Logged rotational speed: rpm 5400
